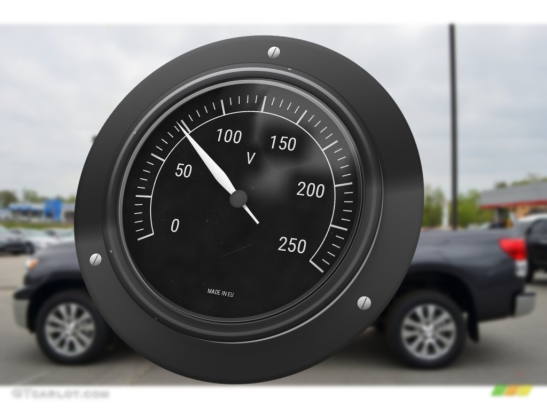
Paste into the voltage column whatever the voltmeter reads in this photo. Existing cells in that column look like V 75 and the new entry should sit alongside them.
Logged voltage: V 72.5
